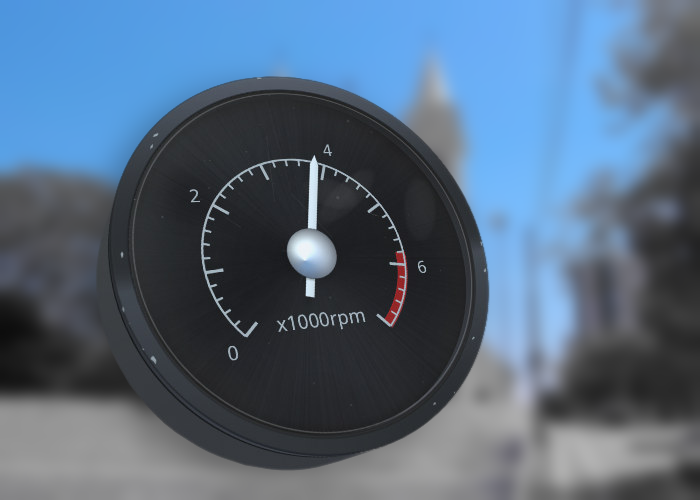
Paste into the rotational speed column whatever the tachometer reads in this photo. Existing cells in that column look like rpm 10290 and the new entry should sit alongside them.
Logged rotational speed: rpm 3800
